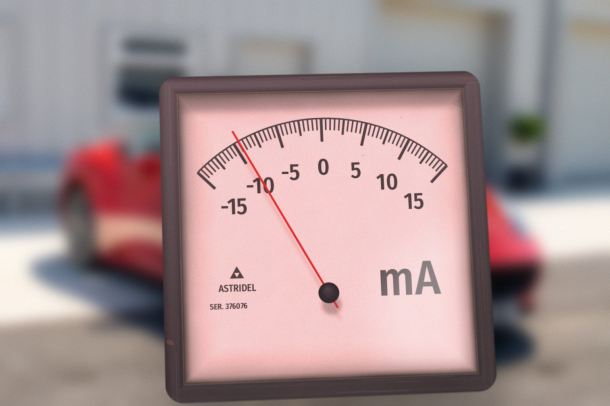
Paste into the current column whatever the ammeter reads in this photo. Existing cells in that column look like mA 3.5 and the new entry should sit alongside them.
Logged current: mA -9.5
